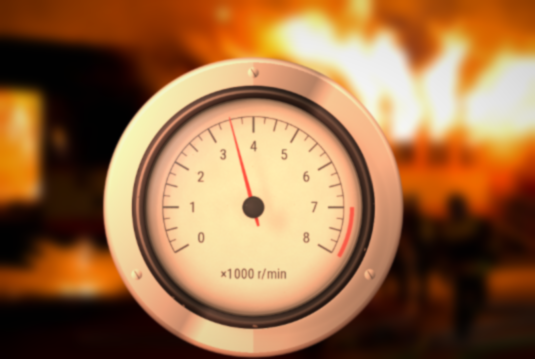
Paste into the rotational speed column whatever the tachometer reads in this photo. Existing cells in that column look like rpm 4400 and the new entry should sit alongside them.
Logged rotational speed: rpm 3500
